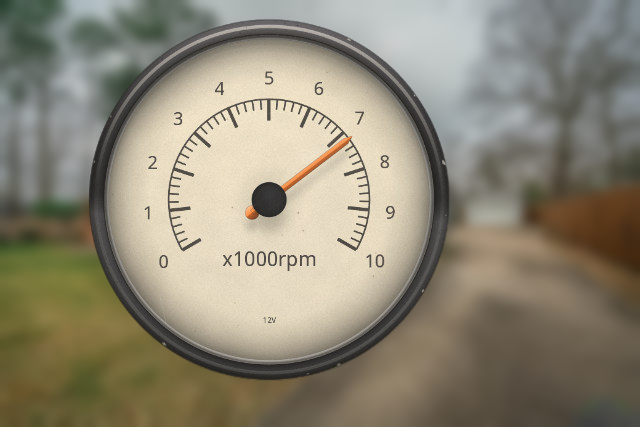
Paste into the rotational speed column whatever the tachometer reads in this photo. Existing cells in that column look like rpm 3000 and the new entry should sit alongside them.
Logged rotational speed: rpm 7200
